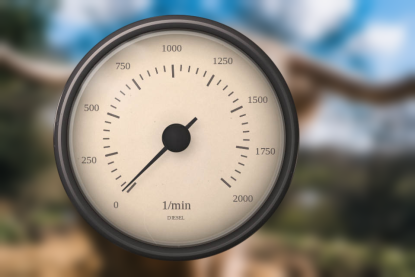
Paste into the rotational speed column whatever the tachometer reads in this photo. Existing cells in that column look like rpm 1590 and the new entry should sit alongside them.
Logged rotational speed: rpm 25
